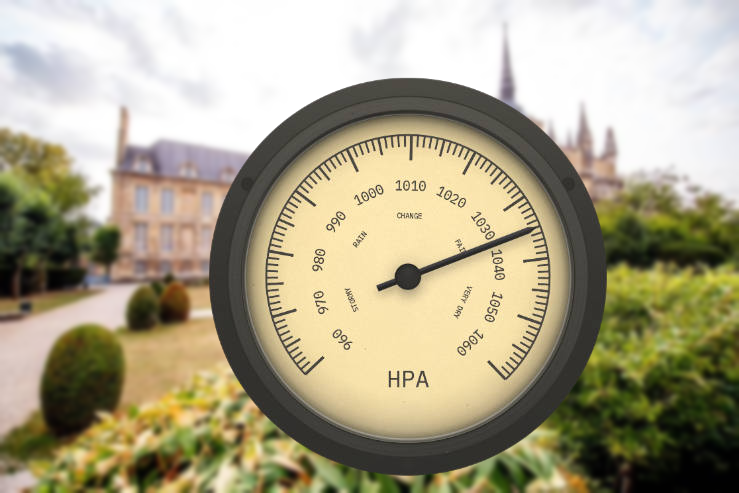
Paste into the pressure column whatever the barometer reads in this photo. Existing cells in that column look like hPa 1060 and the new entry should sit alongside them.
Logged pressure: hPa 1035
